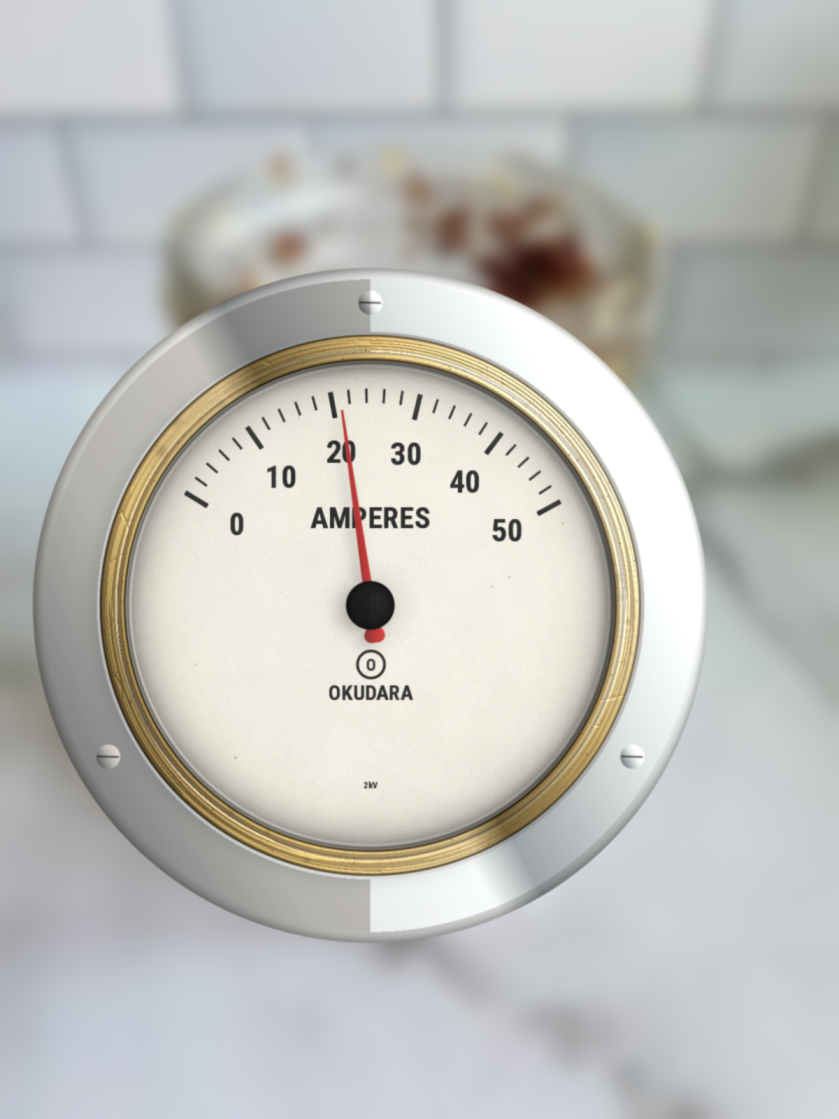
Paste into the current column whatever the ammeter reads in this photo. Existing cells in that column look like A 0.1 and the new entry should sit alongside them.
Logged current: A 21
